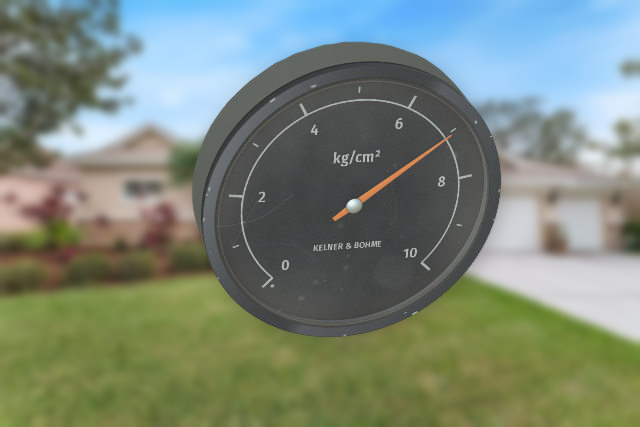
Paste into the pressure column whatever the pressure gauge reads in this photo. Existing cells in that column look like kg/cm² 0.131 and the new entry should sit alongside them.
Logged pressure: kg/cm² 7
